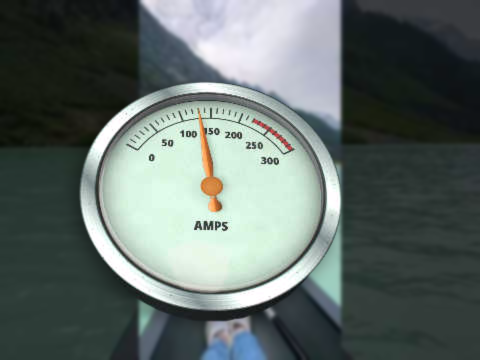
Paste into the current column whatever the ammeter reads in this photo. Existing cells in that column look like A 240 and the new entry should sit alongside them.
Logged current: A 130
